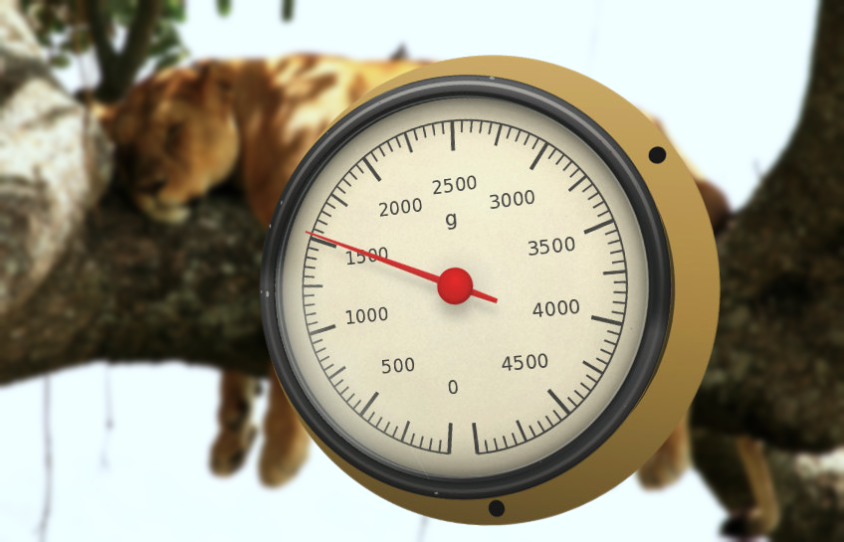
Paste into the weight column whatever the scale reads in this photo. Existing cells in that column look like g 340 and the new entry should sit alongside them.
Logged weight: g 1525
